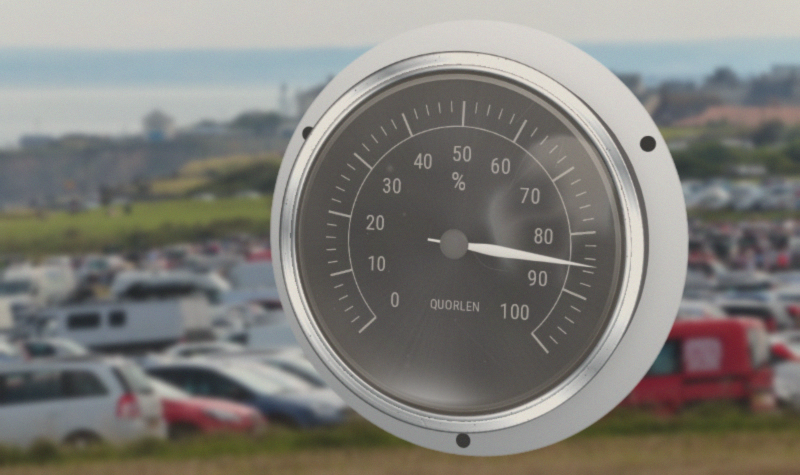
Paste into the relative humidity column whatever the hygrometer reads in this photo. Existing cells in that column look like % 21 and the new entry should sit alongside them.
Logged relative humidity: % 85
